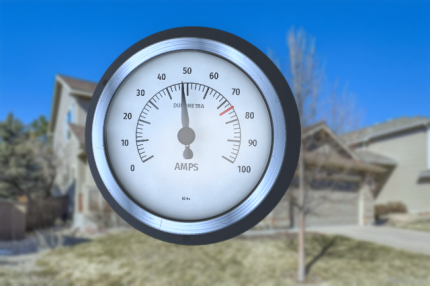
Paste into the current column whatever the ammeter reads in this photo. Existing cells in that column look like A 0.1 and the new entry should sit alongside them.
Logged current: A 48
